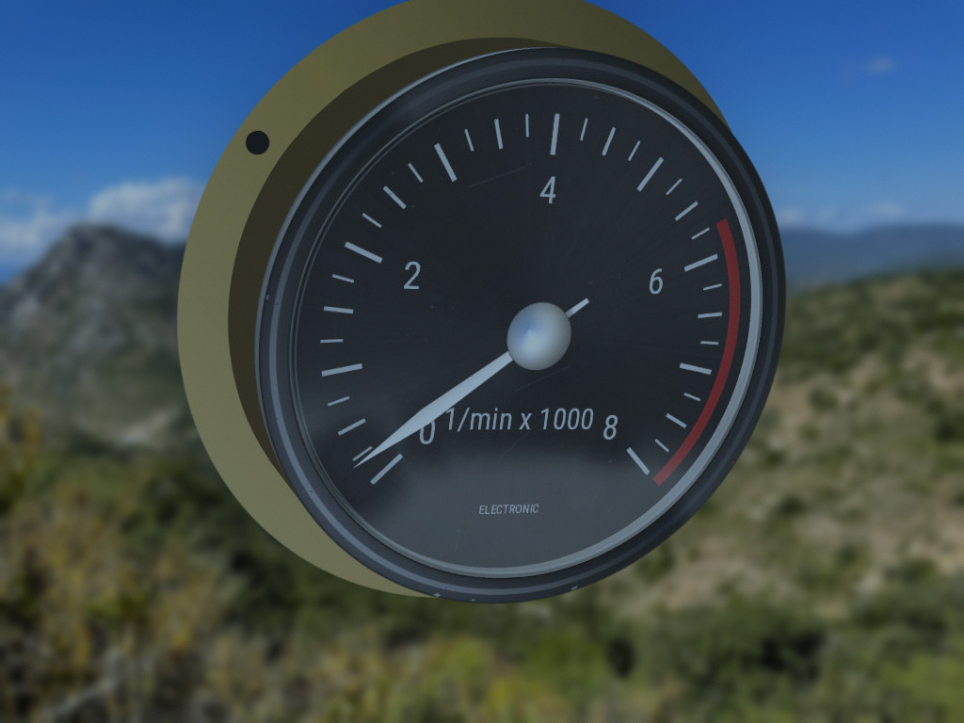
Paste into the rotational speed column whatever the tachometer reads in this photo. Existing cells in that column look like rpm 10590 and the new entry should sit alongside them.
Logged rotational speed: rpm 250
